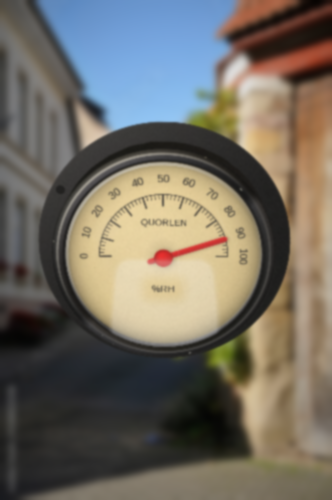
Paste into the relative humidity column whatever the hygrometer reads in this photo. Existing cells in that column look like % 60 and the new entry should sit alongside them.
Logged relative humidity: % 90
